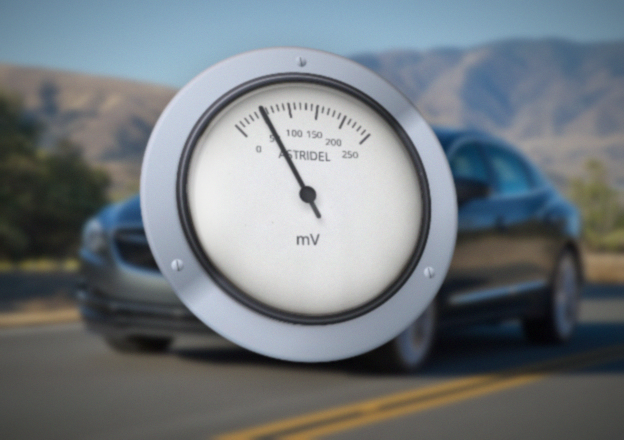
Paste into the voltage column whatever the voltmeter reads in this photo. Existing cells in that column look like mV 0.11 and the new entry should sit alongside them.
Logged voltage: mV 50
